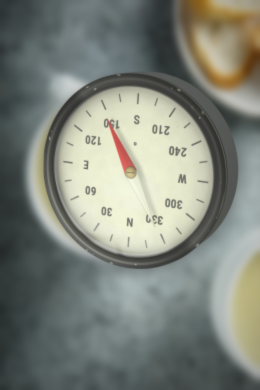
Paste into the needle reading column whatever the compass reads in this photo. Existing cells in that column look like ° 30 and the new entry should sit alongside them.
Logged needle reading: ° 150
